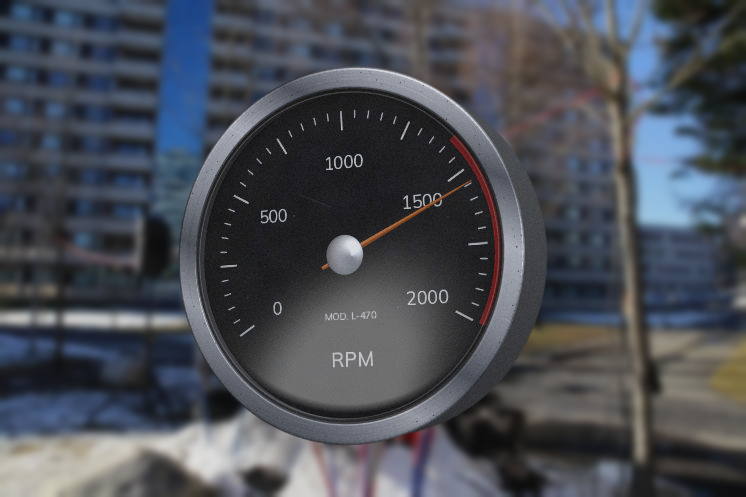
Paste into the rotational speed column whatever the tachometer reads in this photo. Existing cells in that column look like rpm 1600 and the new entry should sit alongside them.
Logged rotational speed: rpm 1550
